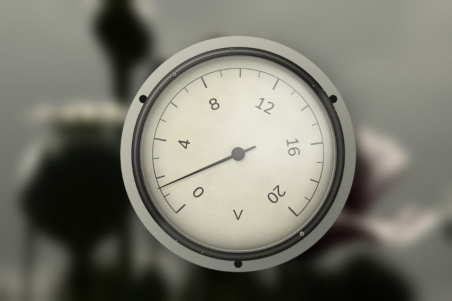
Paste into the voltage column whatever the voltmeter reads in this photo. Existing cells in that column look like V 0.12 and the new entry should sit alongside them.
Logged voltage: V 1.5
